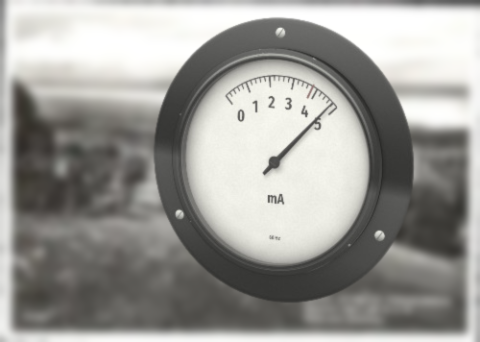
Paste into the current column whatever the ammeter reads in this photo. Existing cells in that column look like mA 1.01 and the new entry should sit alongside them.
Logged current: mA 4.8
